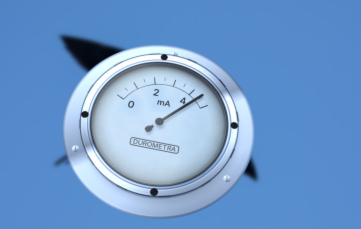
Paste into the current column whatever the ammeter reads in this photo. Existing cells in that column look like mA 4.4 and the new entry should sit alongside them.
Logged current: mA 4.5
